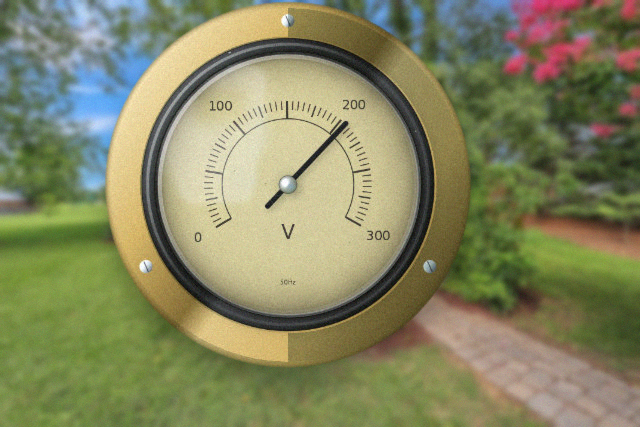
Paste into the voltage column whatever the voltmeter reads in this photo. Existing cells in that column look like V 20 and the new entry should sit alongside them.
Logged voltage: V 205
